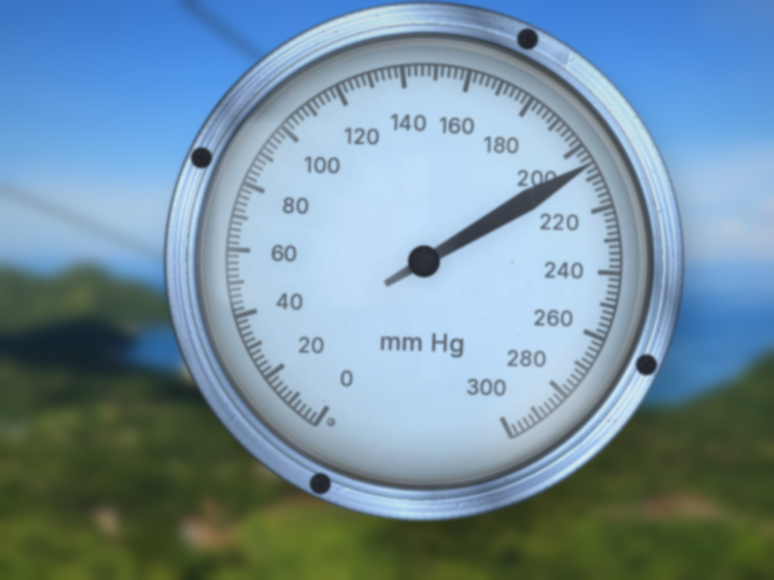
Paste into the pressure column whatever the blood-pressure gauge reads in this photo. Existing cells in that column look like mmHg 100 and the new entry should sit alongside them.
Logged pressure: mmHg 206
